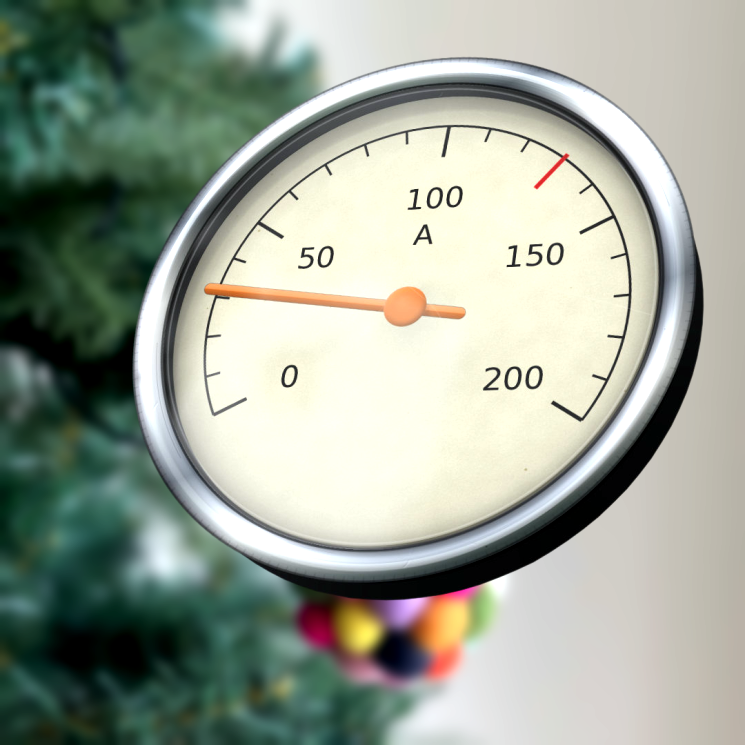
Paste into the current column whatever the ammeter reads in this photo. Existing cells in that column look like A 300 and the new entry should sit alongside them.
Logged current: A 30
